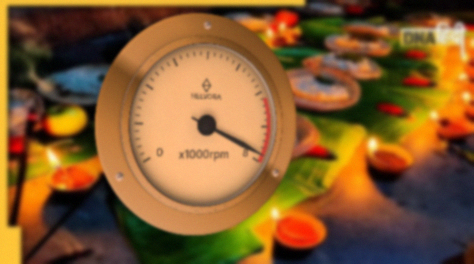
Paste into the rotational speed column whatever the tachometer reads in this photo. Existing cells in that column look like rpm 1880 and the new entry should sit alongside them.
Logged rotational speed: rpm 7800
